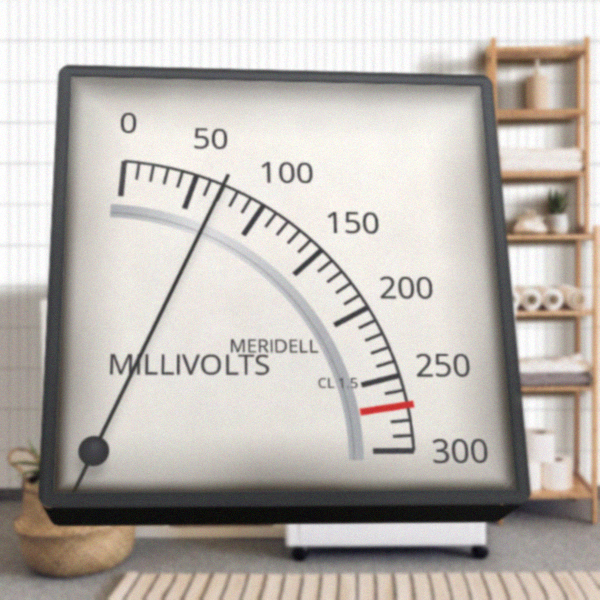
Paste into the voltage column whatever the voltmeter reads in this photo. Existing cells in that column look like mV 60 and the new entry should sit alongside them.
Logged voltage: mV 70
